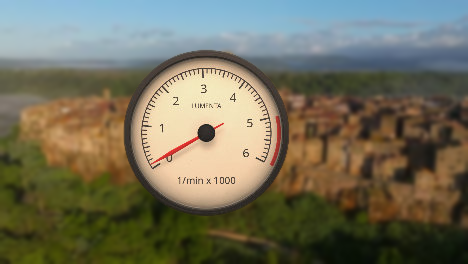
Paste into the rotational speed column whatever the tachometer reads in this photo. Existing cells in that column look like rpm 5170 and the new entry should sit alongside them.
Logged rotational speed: rpm 100
